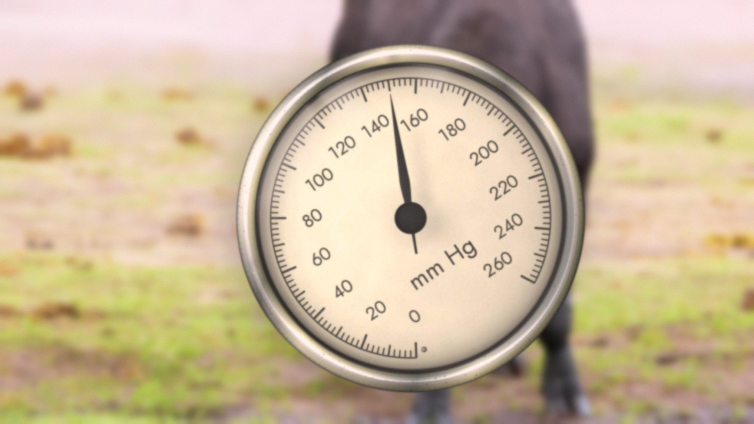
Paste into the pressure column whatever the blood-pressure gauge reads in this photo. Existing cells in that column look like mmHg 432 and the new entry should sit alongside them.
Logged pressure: mmHg 150
